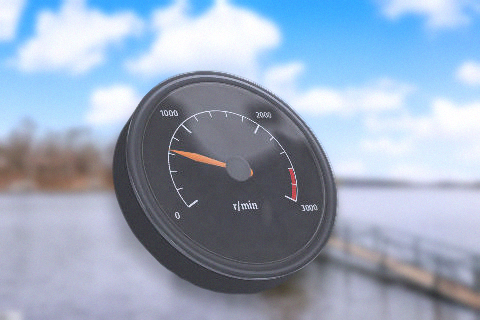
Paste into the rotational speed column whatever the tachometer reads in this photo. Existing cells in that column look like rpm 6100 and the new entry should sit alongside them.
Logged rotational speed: rpm 600
